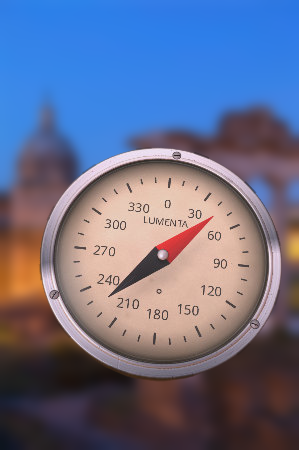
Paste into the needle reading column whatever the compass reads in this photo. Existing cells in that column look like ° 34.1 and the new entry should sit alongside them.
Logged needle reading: ° 45
